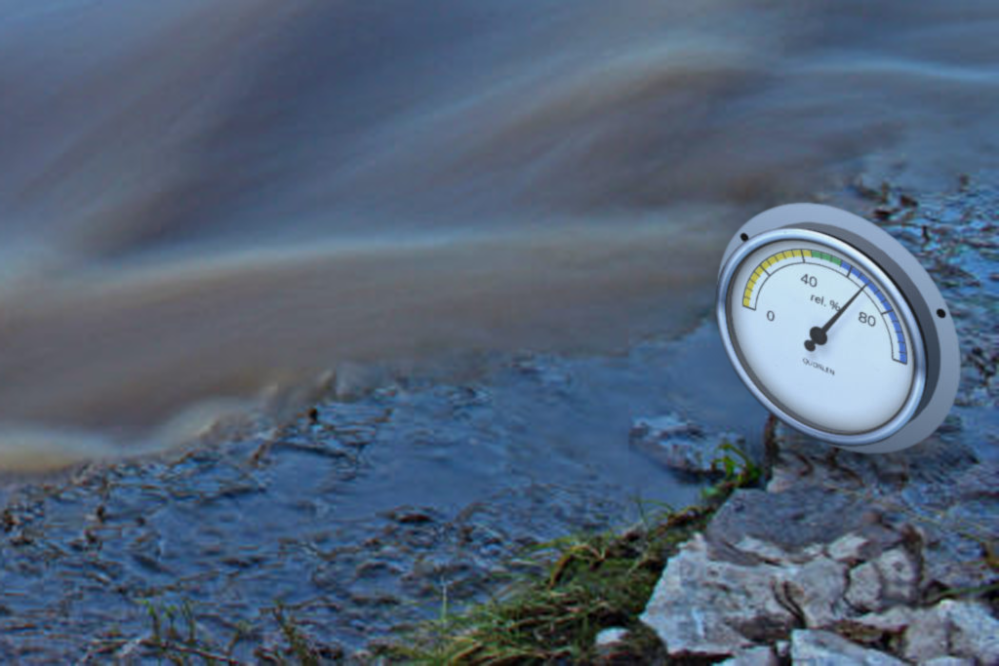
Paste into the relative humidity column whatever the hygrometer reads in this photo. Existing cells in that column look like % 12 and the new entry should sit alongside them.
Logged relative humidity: % 68
